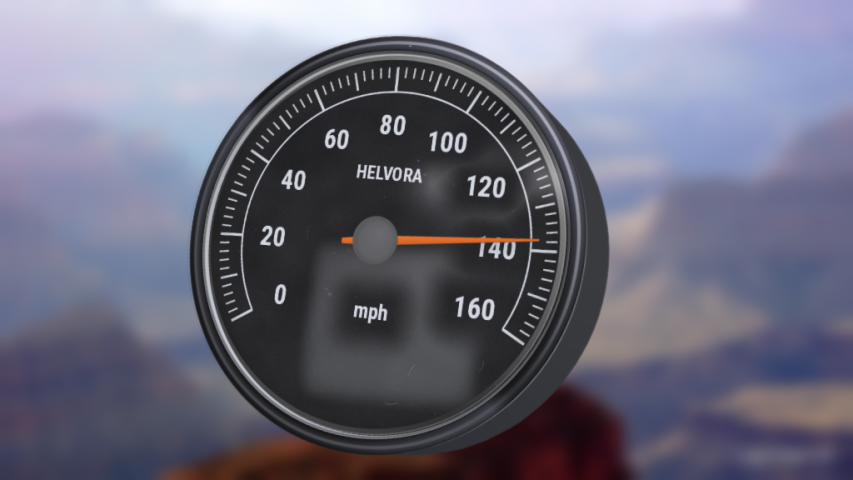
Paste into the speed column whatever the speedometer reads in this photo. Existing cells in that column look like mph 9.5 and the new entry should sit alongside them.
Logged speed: mph 138
